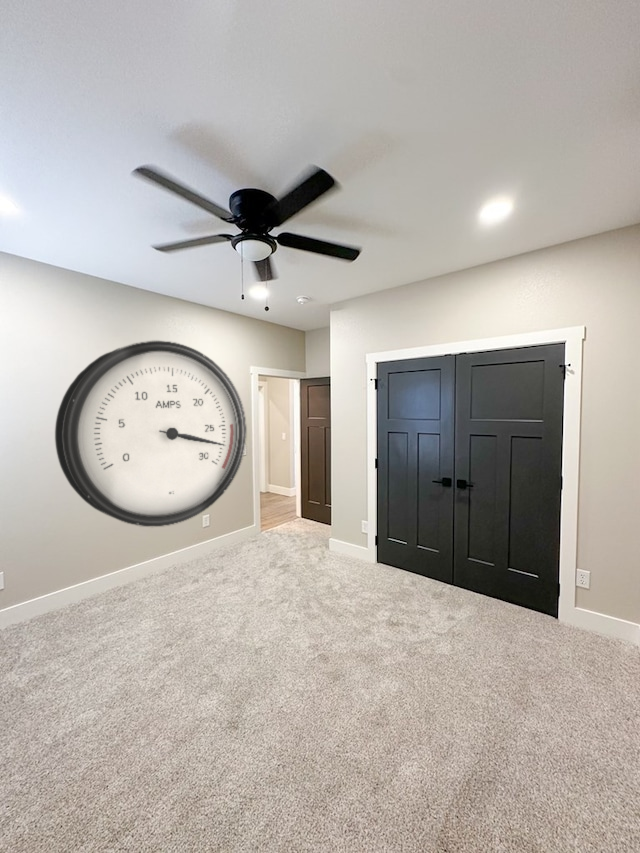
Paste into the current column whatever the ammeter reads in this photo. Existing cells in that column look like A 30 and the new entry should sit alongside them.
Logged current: A 27.5
